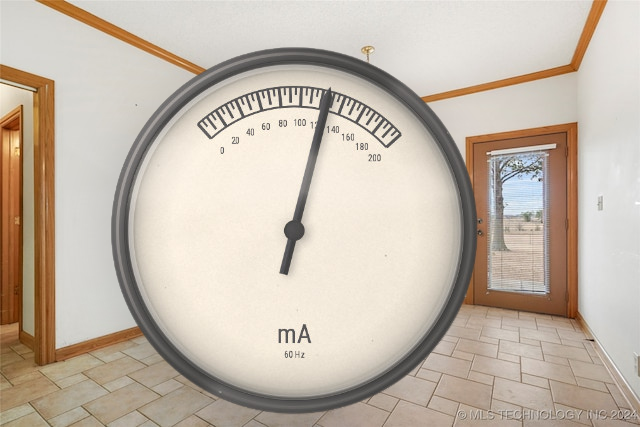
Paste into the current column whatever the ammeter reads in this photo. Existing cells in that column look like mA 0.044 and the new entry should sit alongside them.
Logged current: mA 125
